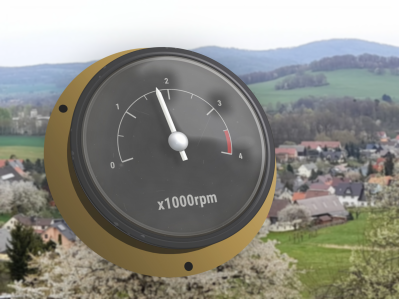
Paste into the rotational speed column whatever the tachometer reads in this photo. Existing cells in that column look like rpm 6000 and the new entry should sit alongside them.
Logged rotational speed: rpm 1750
